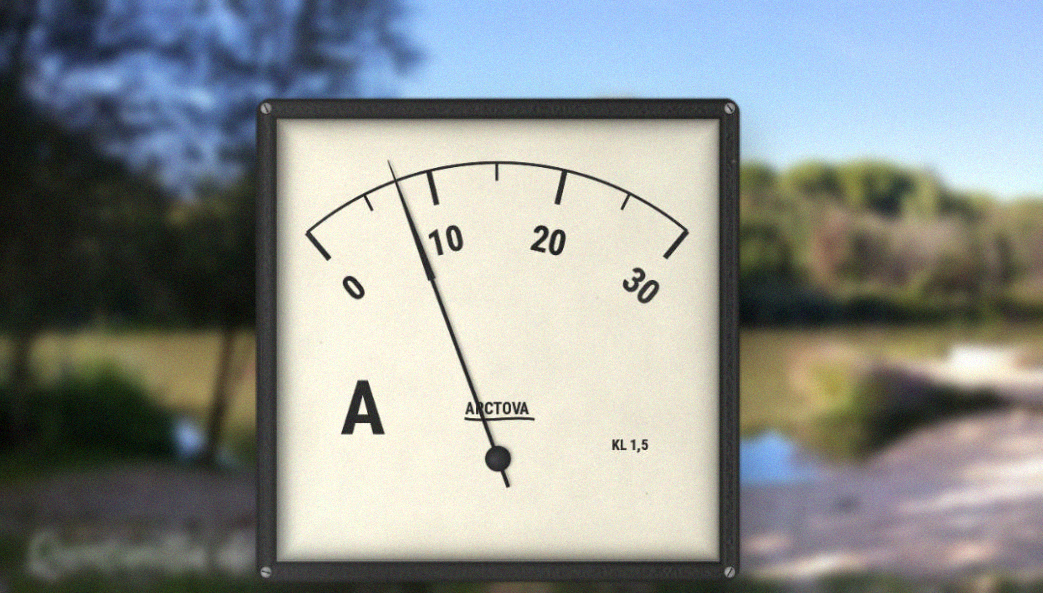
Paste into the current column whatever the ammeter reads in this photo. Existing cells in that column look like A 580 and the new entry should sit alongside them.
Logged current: A 7.5
